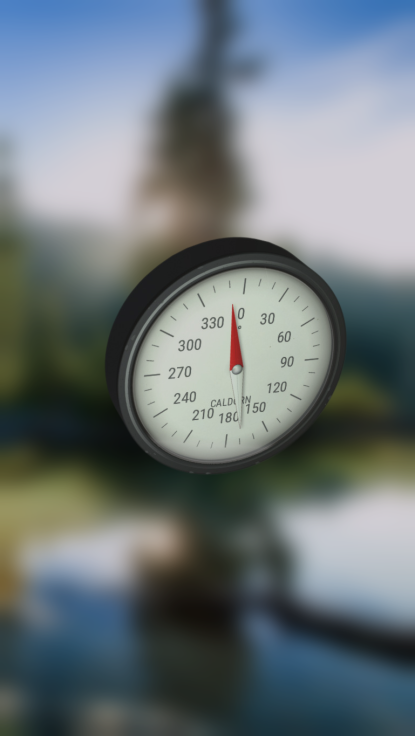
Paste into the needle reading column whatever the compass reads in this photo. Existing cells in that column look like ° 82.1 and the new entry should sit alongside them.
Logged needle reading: ° 350
